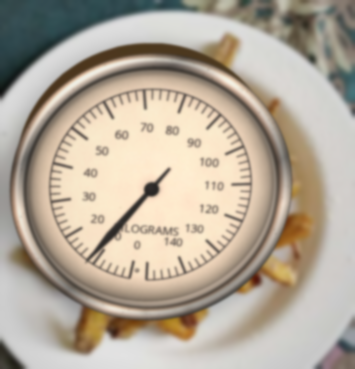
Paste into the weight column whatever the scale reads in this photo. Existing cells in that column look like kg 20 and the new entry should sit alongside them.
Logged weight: kg 12
